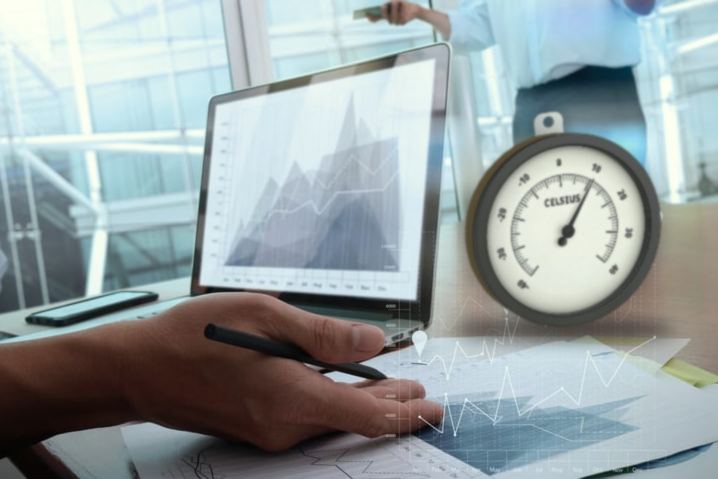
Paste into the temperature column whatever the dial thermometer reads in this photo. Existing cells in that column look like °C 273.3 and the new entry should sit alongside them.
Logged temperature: °C 10
